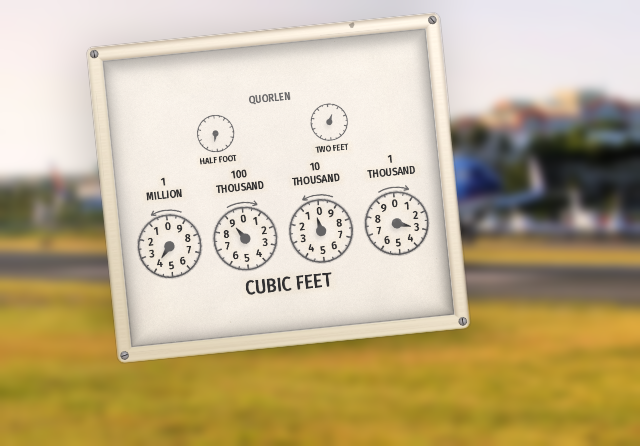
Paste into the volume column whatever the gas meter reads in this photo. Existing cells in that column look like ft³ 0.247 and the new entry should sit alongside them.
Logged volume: ft³ 390300
